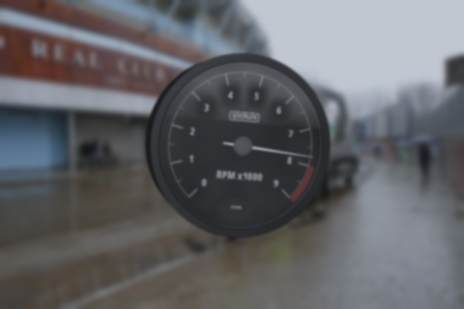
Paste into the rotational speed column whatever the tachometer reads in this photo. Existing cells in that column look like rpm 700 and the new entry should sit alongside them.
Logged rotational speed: rpm 7750
